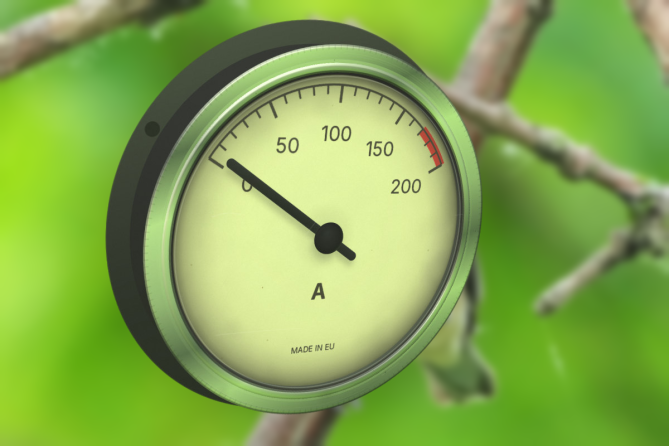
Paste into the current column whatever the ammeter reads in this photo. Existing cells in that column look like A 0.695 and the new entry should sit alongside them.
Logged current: A 5
